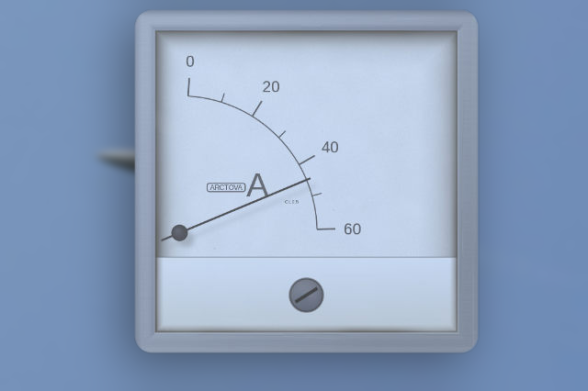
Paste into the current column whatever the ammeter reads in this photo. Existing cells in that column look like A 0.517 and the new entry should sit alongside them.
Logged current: A 45
